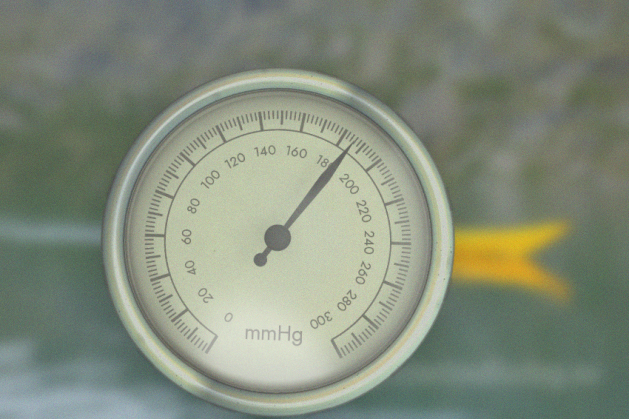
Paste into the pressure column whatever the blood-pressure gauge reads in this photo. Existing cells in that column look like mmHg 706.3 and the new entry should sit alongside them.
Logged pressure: mmHg 186
